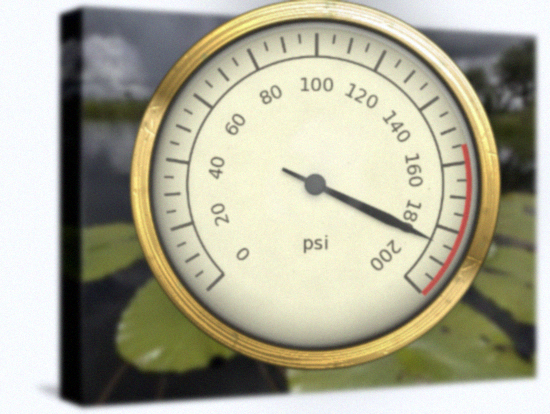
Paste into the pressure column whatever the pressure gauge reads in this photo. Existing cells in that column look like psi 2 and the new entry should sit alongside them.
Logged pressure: psi 185
